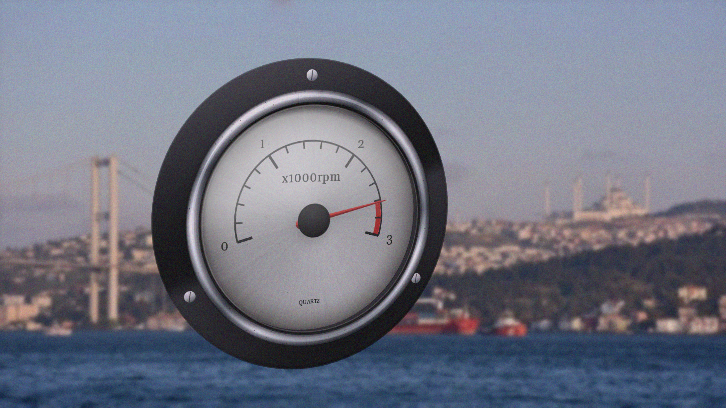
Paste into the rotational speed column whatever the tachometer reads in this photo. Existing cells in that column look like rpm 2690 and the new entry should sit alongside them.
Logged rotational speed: rpm 2600
